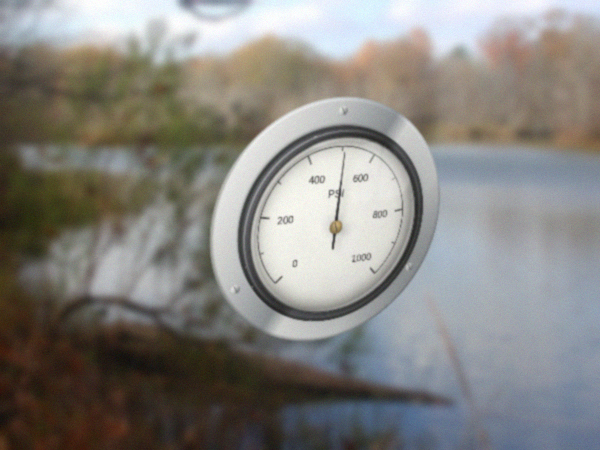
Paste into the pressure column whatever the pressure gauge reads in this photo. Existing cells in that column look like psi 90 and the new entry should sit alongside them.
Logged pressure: psi 500
